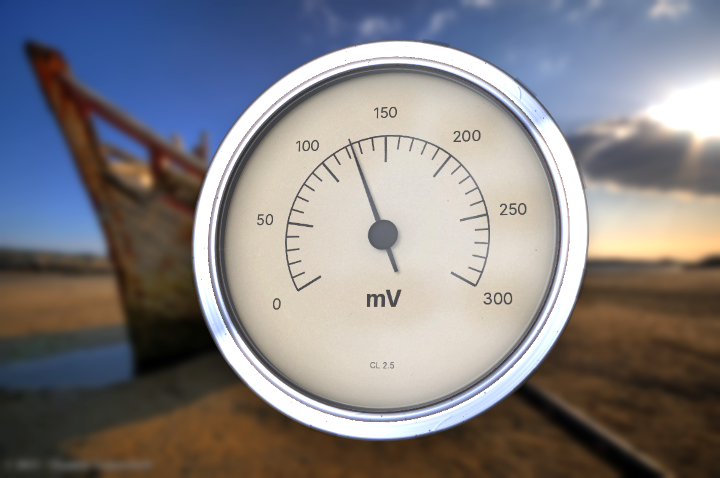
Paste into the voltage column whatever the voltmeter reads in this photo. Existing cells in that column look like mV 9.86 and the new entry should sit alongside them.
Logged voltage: mV 125
